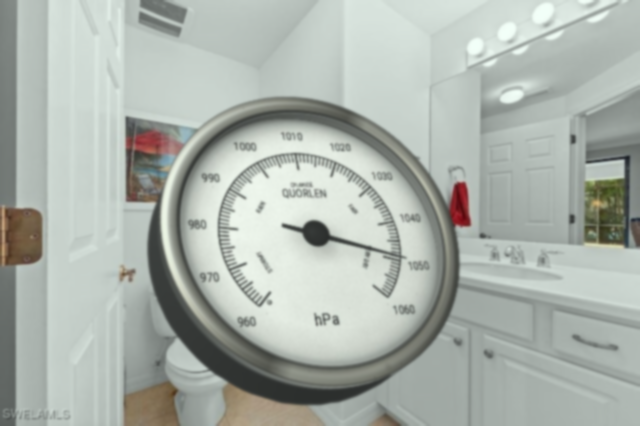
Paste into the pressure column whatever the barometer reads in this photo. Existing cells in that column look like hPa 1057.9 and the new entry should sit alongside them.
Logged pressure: hPa 1050
